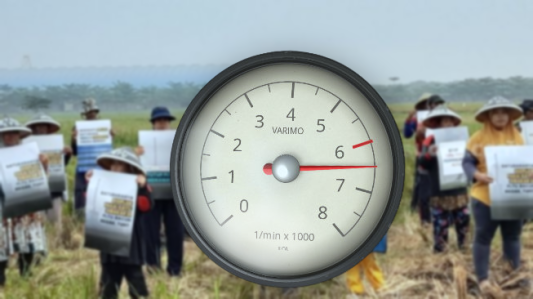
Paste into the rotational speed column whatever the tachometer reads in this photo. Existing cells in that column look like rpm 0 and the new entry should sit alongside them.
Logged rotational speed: rpm 6500
